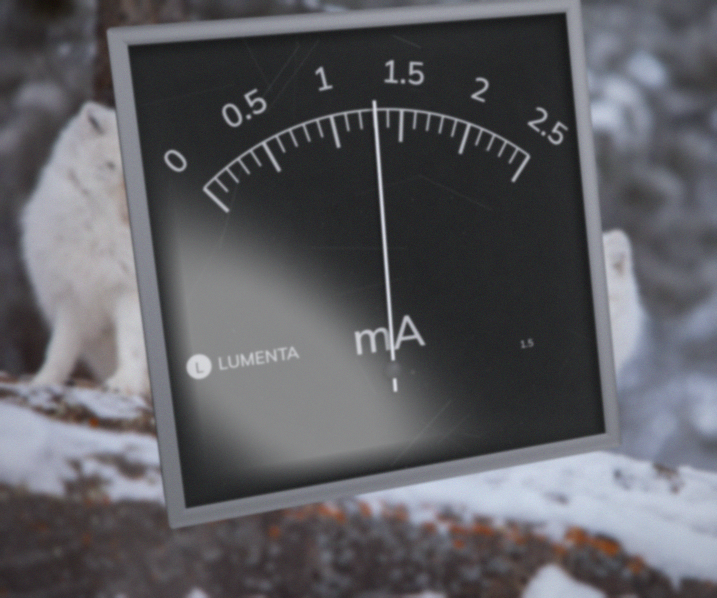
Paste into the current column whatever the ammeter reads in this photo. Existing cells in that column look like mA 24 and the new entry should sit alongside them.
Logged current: mA 1.3
